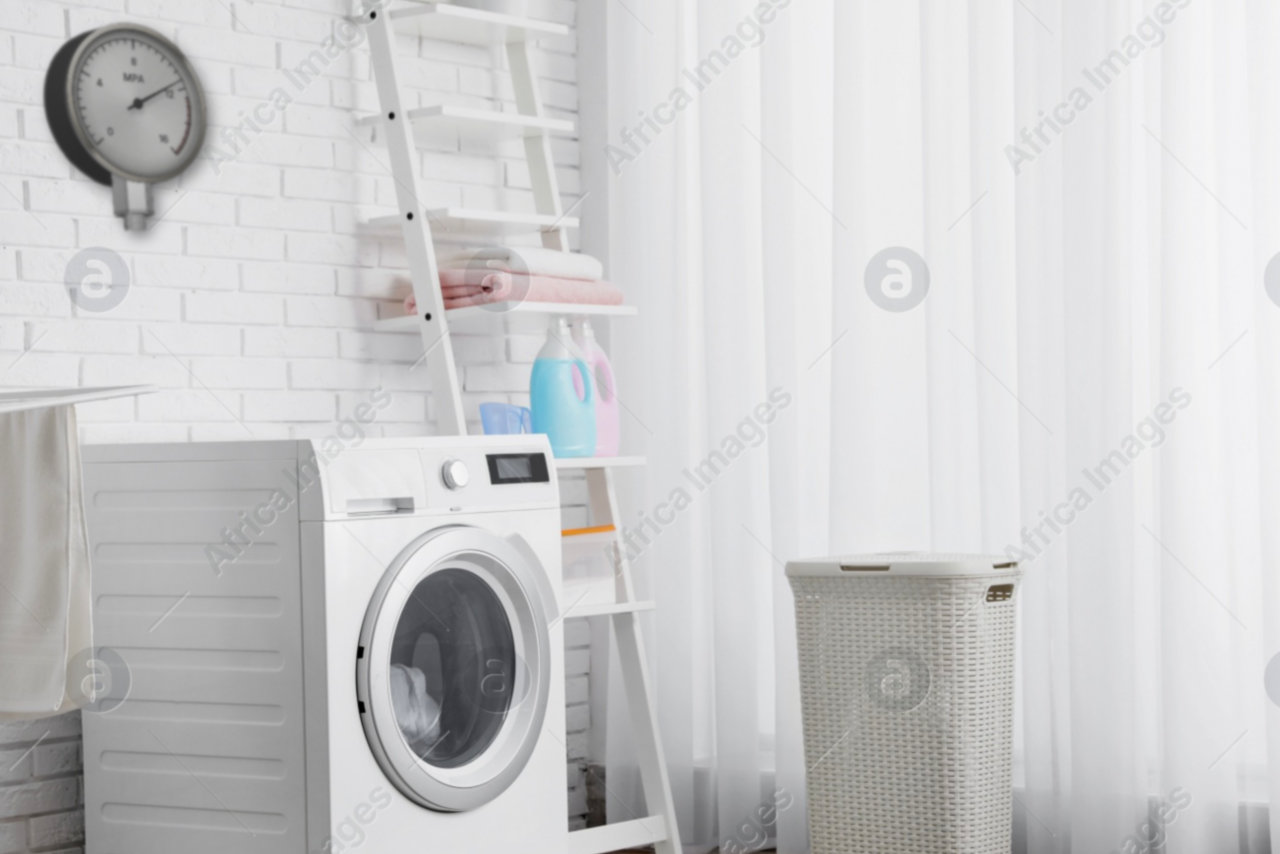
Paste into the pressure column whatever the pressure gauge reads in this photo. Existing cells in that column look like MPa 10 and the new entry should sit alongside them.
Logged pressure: MPa 11.5
